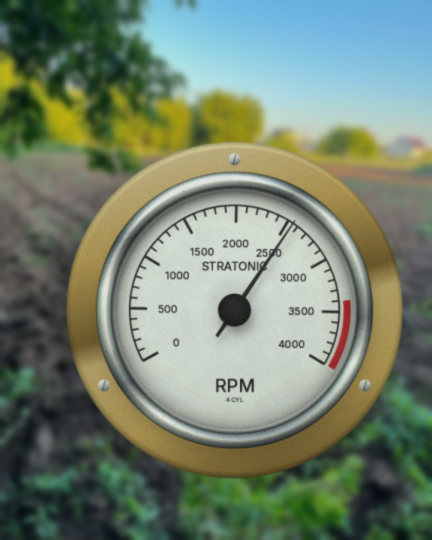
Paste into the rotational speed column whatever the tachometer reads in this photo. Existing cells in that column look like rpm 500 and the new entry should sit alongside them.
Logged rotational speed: rpm 2550
